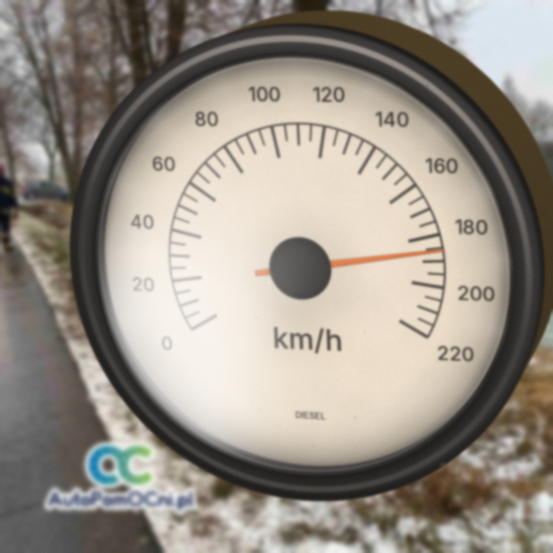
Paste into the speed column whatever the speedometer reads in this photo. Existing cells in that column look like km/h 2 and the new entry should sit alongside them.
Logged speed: km/h 185
